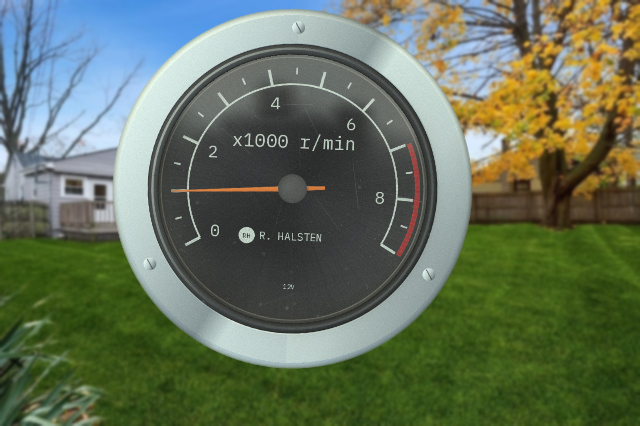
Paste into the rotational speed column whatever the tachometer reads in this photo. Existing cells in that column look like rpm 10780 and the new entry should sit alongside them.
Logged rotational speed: rpm 1000
